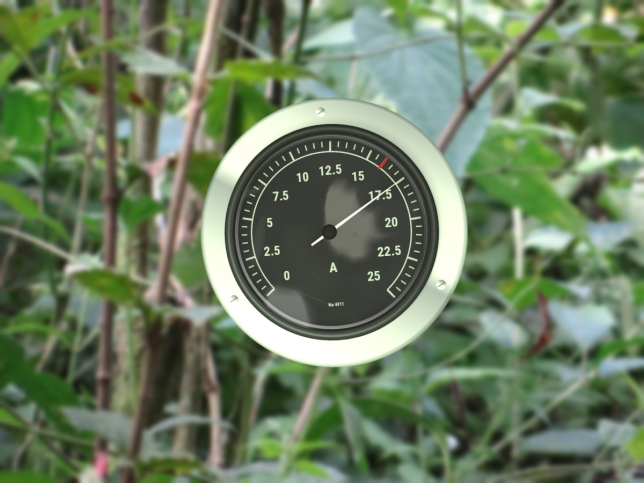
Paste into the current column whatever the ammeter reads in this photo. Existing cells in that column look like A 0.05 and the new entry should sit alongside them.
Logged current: A 17.5
